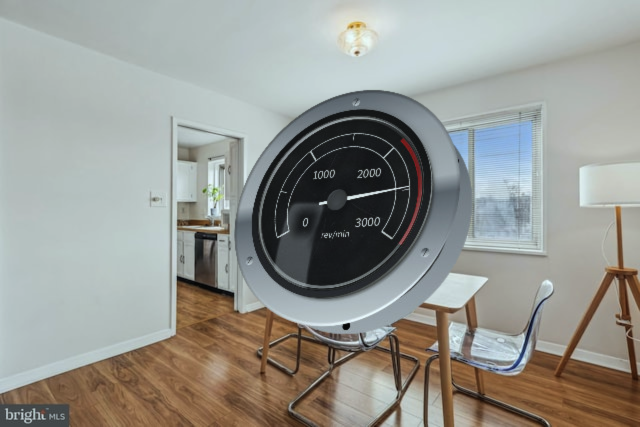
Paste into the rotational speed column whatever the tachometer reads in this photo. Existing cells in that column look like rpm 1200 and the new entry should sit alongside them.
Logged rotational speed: rpm 2500
